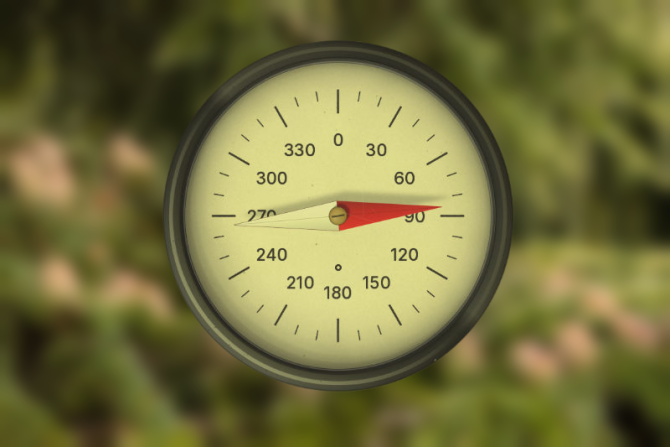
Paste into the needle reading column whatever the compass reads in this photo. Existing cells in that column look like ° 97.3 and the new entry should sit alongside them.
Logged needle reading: ° 85
